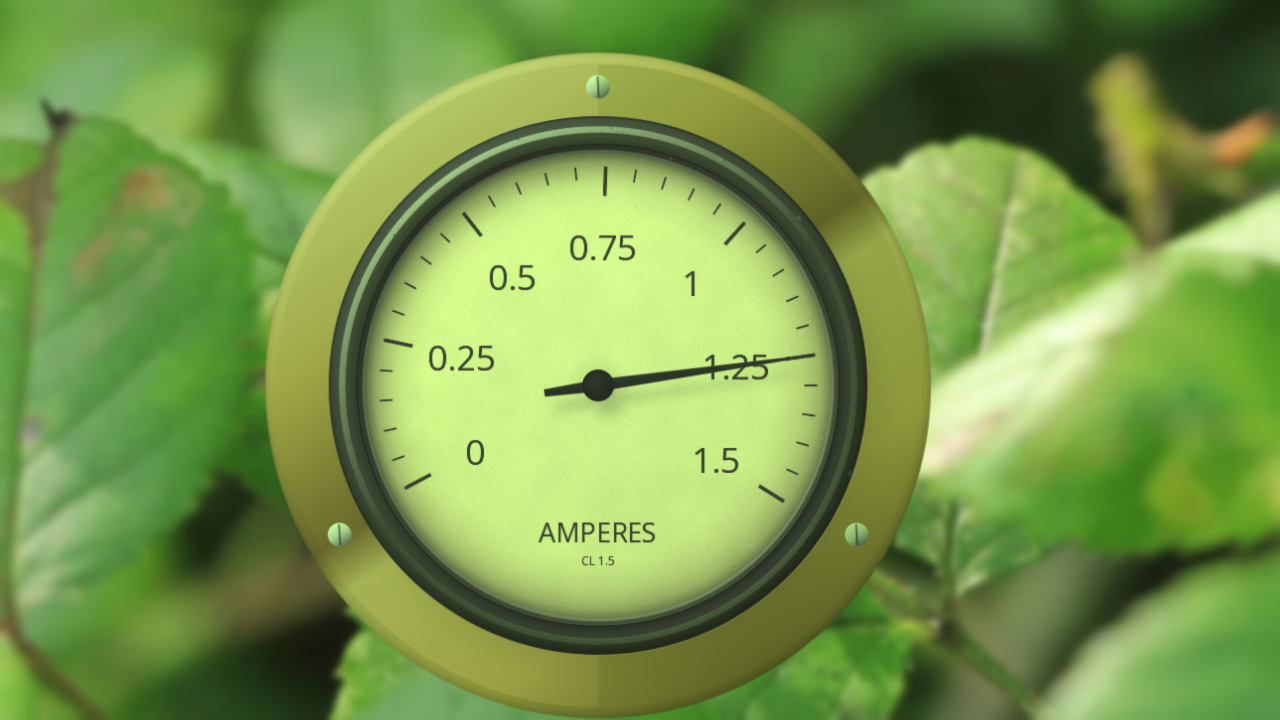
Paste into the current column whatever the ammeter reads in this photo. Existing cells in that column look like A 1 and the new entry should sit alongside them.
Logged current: A 1.25
